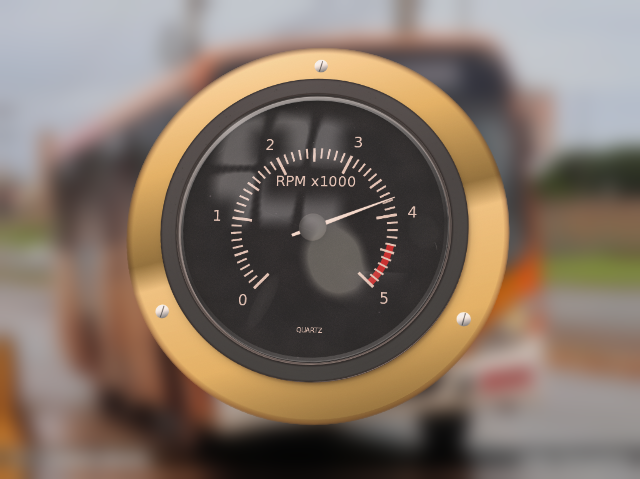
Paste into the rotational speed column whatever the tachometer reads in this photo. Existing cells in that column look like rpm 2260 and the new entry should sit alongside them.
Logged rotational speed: rpm 3800
